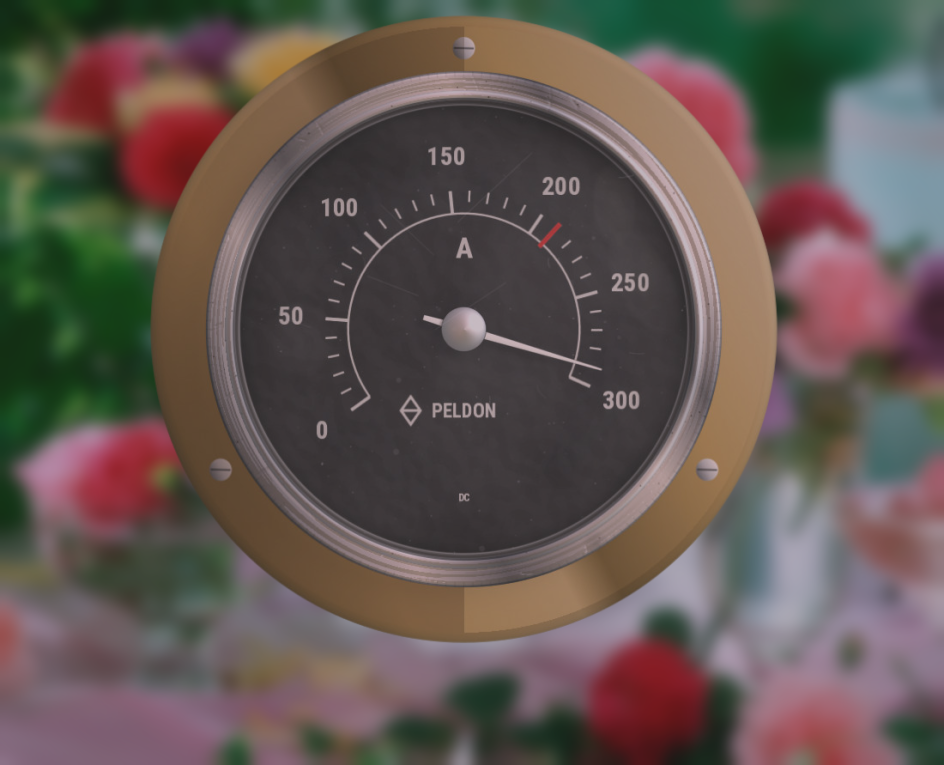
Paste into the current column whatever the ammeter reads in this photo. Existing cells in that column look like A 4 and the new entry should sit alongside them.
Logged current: A 290
